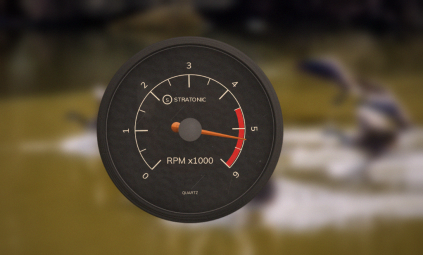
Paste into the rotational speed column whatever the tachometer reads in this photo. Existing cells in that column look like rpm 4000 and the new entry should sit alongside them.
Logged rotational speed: rpm 5250
